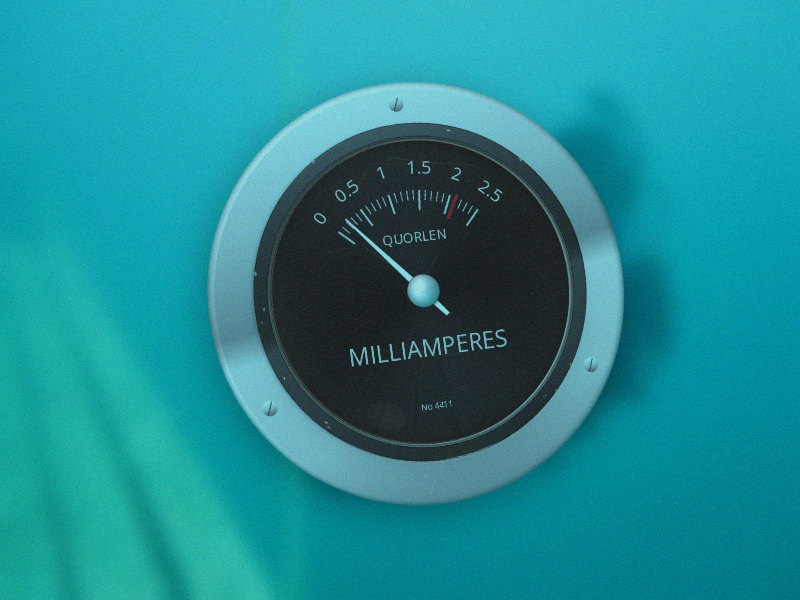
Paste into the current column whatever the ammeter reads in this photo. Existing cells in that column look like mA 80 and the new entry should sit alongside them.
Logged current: mA 0.2
